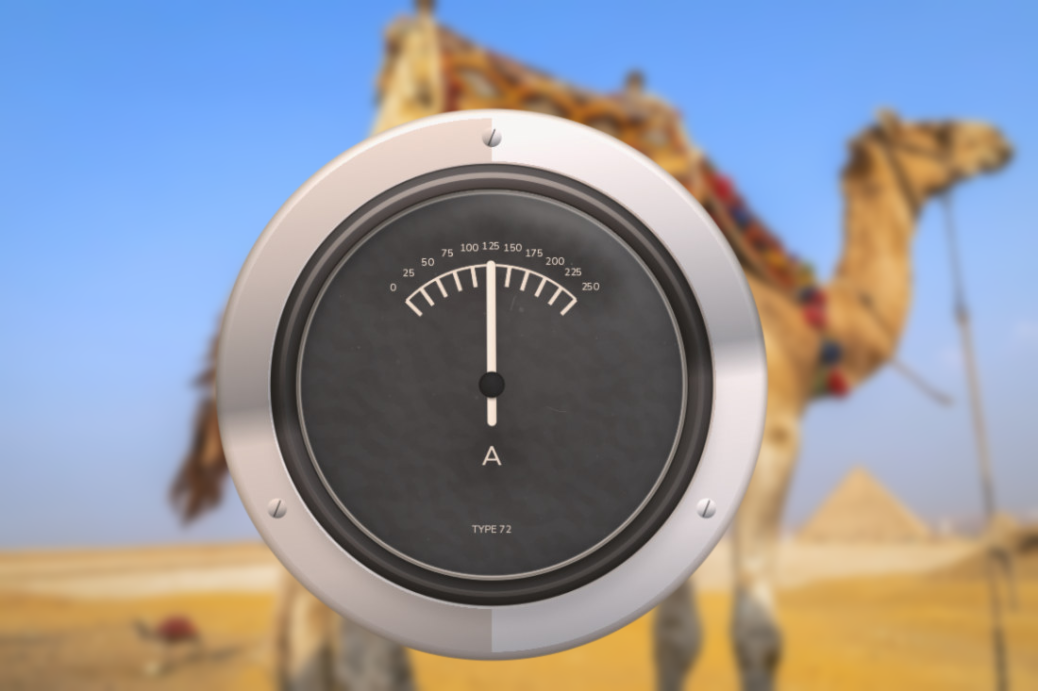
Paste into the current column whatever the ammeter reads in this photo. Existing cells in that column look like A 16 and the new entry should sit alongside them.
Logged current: A 125
